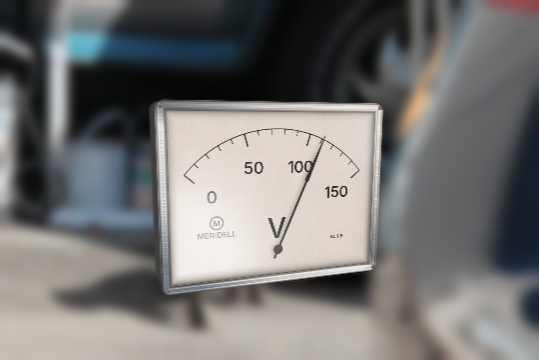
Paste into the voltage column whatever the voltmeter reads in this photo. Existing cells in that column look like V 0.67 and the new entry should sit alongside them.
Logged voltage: V 110
